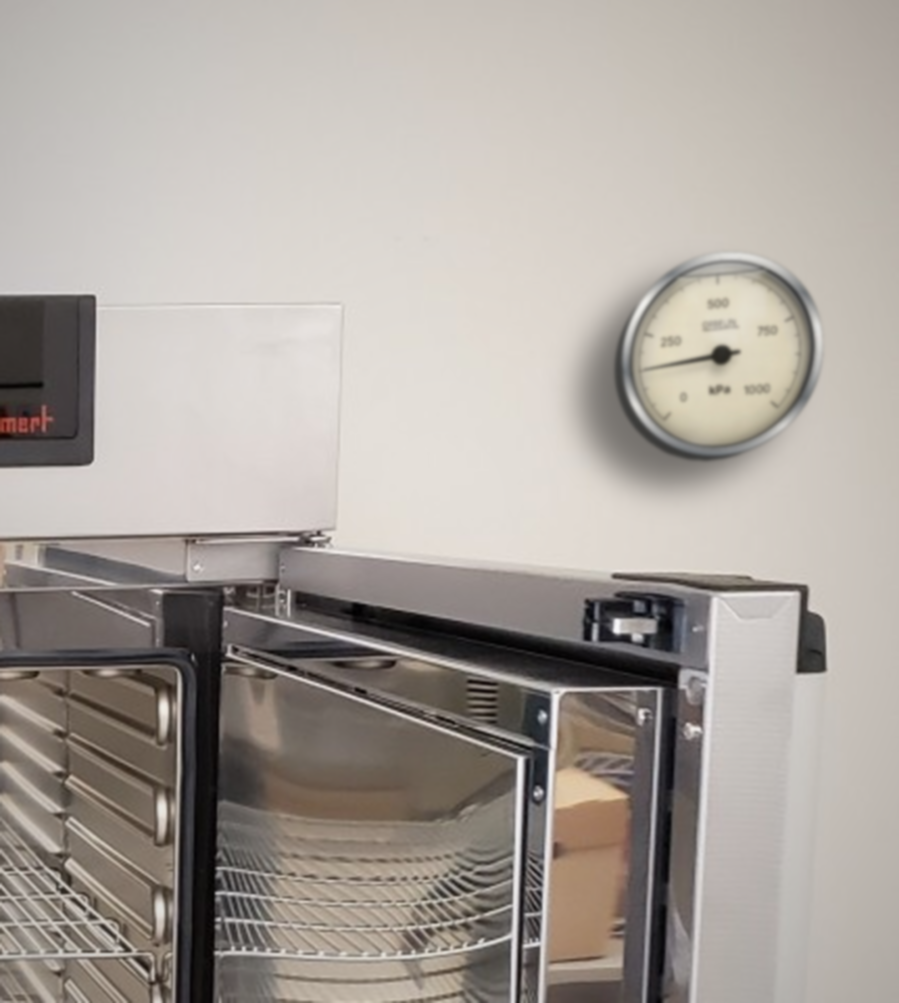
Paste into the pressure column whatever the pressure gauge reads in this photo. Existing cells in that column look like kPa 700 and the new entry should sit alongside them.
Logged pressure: kPa 150
